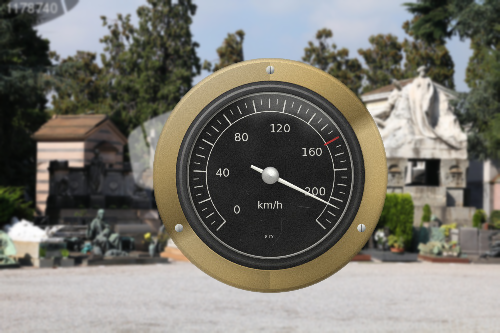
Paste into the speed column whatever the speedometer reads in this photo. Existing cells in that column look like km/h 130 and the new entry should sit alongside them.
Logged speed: km/h 205
